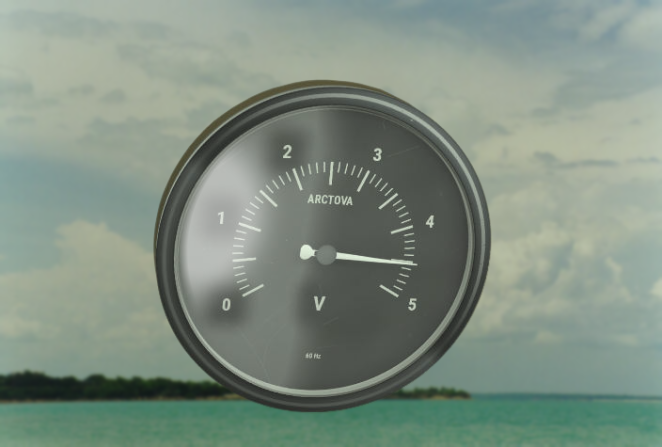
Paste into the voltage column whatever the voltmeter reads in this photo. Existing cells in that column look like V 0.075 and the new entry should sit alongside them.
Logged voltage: V 4.5
